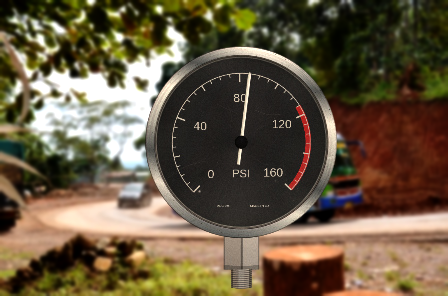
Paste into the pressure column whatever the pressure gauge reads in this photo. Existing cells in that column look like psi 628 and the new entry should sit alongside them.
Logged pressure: psi 85
